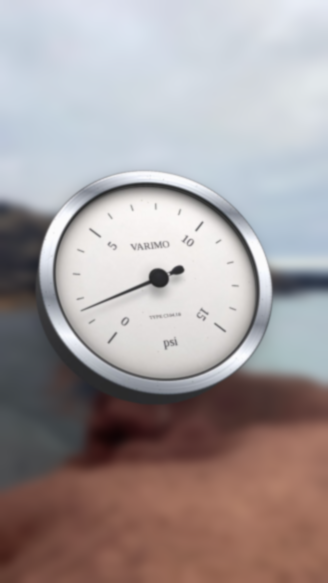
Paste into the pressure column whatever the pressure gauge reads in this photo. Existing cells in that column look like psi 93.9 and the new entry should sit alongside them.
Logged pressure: psi 1.5
